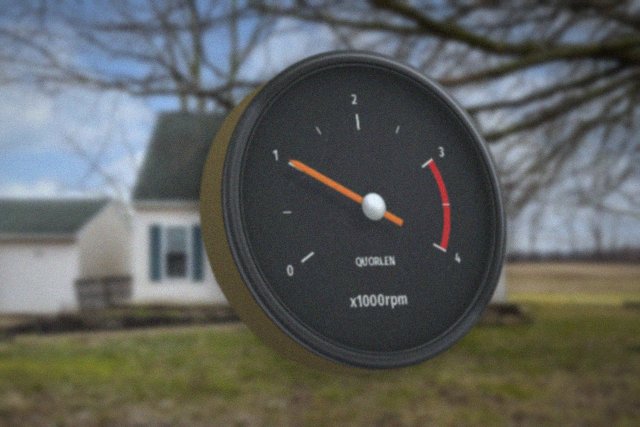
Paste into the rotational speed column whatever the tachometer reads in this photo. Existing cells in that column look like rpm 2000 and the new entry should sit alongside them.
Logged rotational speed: rpm 1000
